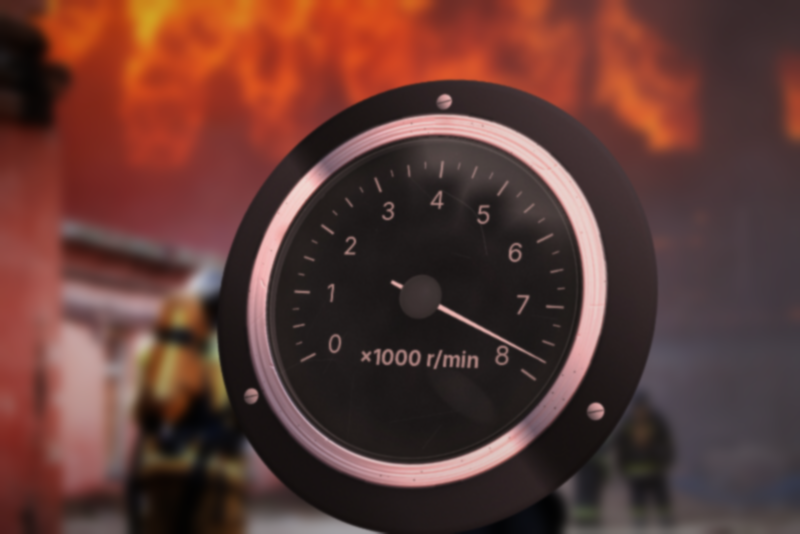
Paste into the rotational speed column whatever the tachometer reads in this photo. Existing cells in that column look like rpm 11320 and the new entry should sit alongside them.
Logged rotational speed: rpm 7750
